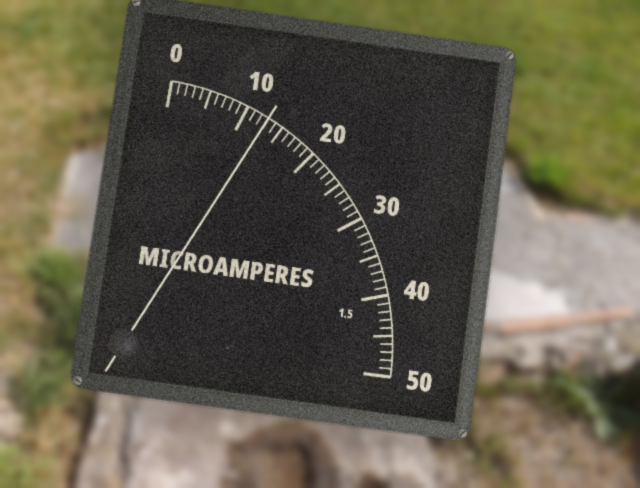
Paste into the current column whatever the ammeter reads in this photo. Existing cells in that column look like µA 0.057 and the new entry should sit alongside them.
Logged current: µA 13
